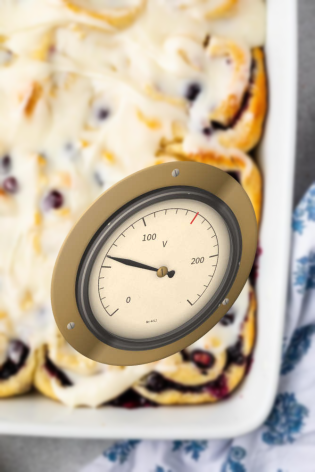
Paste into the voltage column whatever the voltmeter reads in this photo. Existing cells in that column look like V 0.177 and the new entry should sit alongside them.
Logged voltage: V 60
